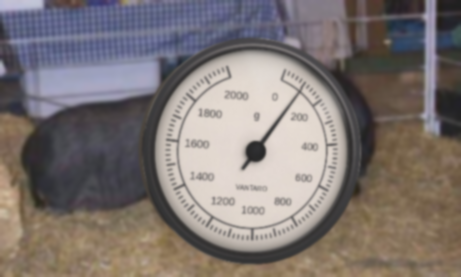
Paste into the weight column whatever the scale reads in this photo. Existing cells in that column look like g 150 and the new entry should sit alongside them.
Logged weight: g 100
